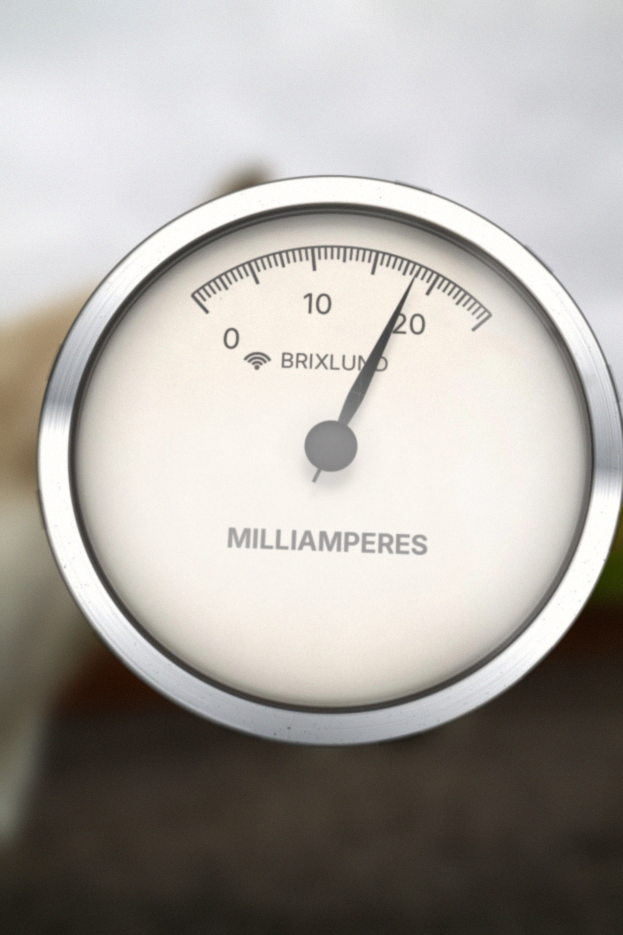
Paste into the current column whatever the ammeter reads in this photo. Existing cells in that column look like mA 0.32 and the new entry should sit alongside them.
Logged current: mA 18.5
